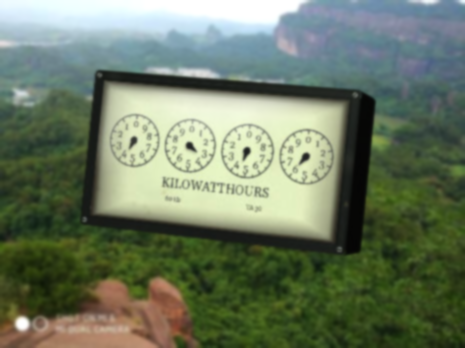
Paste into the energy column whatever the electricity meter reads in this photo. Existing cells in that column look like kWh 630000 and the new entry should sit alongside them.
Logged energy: kWh 4346
